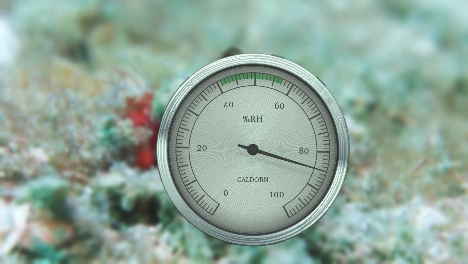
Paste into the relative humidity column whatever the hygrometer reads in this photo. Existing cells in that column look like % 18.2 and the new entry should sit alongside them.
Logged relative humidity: % 85
